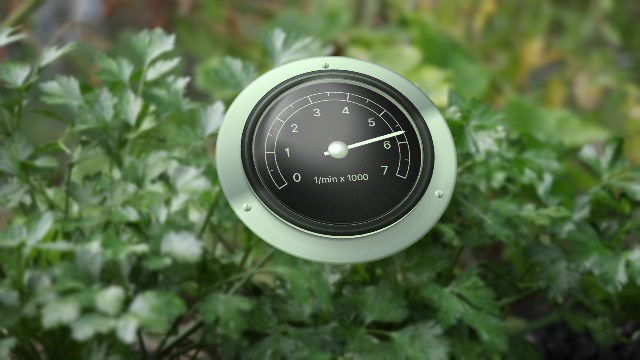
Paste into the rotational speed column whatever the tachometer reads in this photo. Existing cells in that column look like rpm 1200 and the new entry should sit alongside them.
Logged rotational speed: rpm 5750
